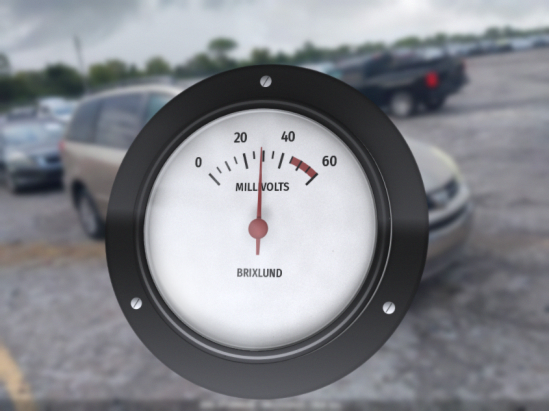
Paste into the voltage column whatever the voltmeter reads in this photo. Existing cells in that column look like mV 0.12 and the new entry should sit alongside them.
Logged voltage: mV 30
